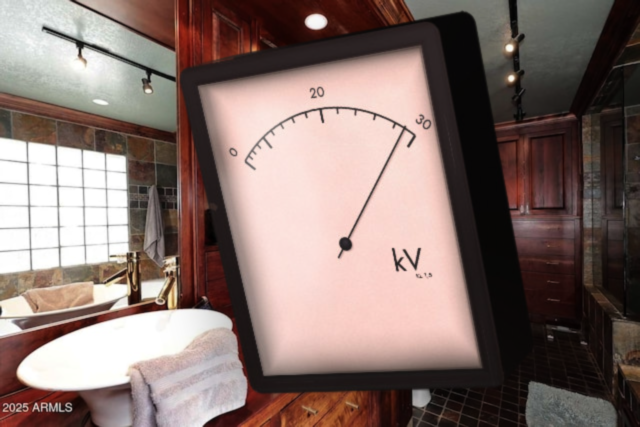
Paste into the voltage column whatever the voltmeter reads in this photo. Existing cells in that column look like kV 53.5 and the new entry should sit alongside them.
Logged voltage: kV 29
